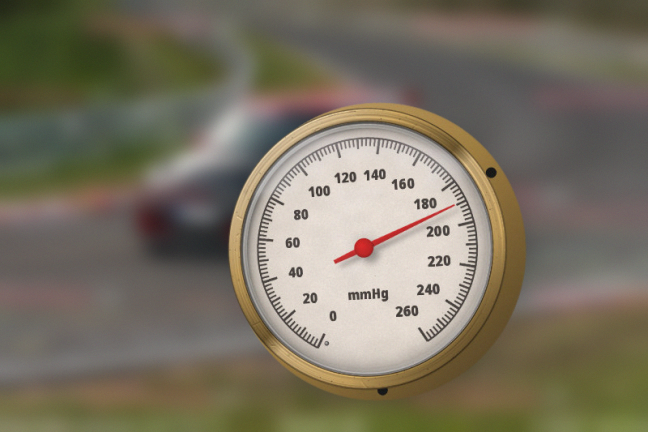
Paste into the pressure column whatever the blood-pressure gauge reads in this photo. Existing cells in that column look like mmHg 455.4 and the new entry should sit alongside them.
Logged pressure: mmHg 190
